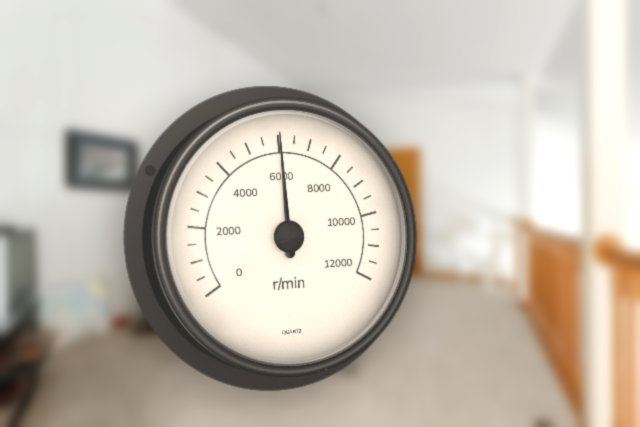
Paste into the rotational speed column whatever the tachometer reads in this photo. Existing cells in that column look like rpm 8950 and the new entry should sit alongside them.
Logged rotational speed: rpm 6000
